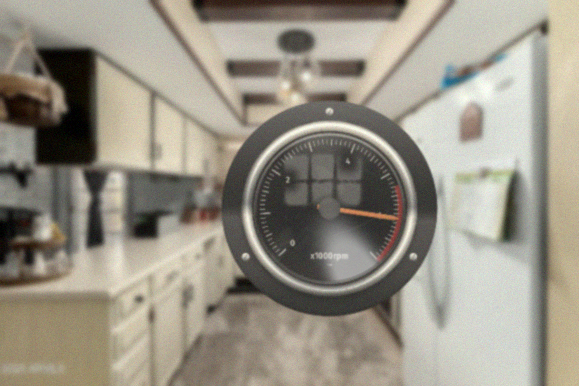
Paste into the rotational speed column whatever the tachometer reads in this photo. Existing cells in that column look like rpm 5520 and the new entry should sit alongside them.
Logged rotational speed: rpm 6000
